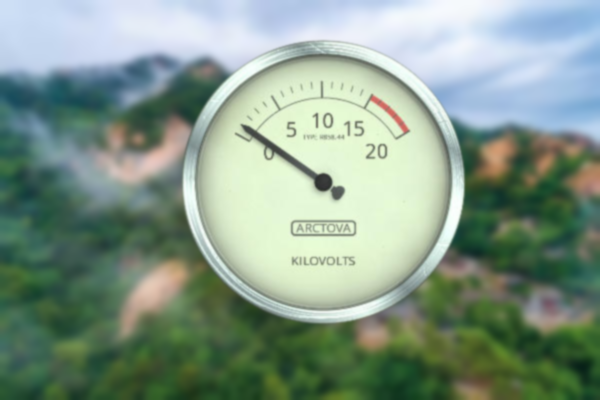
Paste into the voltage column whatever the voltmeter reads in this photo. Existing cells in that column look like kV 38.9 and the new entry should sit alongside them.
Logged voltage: kV 1
